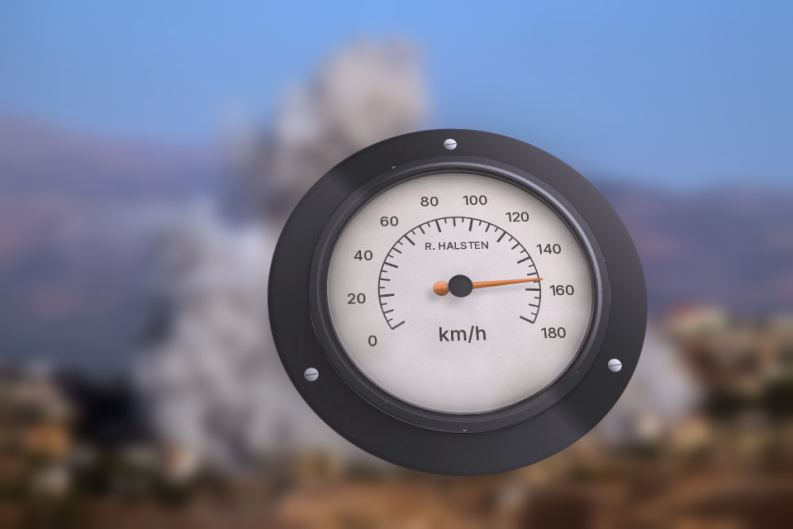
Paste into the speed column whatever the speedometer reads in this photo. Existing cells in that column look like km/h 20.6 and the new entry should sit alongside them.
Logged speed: km/h 155
